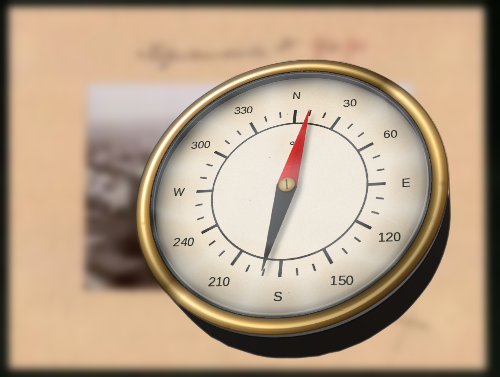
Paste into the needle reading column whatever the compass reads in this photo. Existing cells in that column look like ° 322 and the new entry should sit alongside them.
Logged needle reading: ° 10
